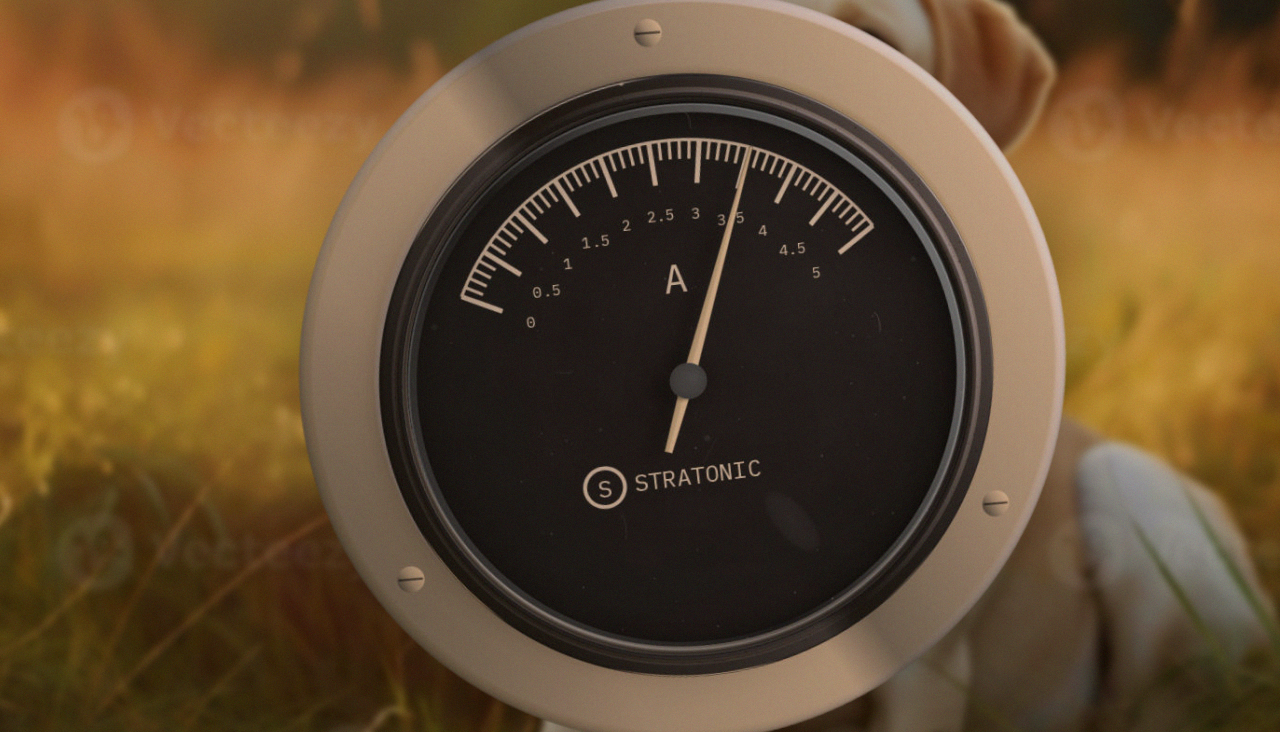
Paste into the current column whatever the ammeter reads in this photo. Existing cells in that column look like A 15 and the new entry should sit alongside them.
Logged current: A 3.5
